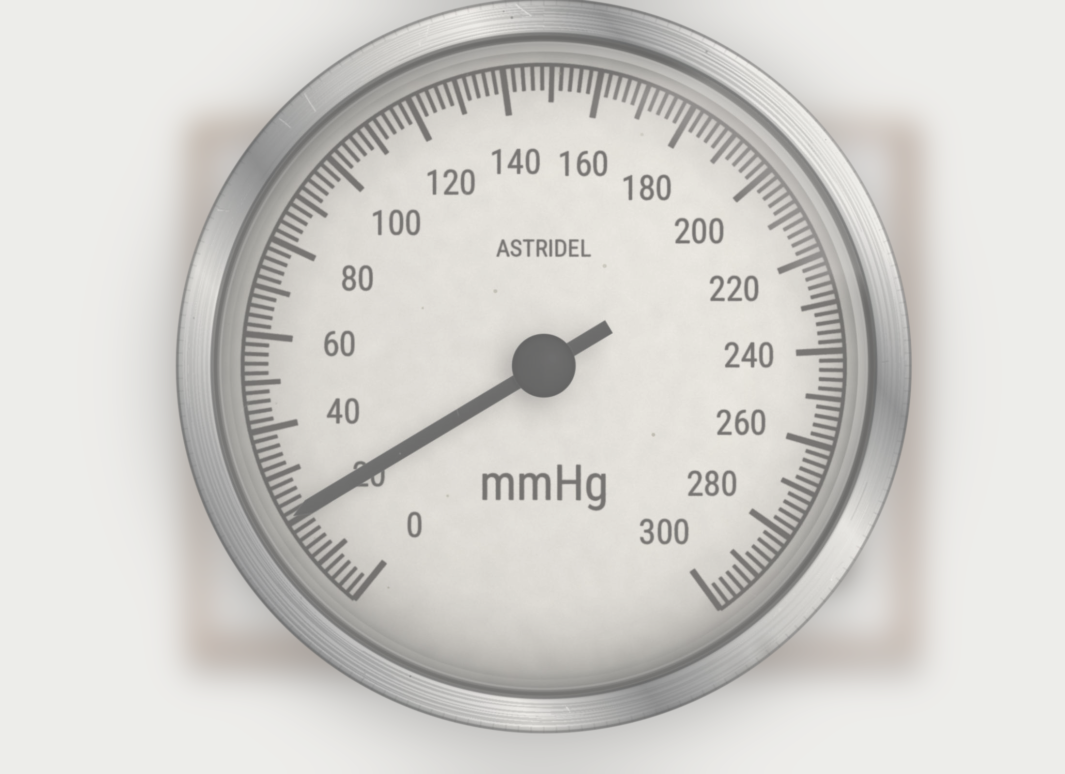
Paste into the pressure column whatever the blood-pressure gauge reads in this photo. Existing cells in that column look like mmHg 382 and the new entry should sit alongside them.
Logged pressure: mmHg 21
